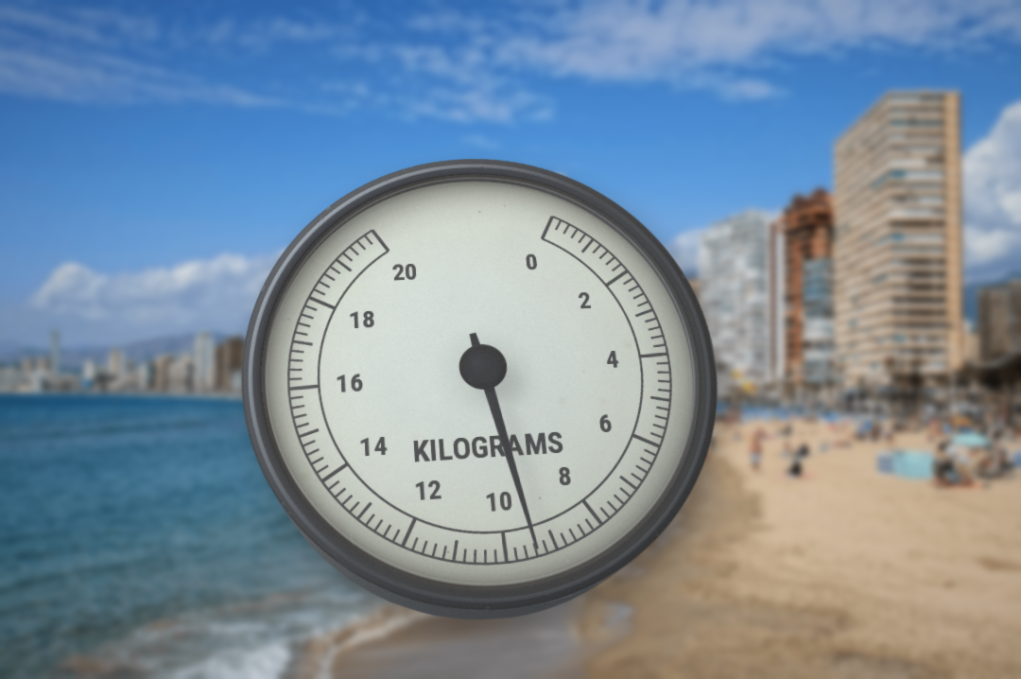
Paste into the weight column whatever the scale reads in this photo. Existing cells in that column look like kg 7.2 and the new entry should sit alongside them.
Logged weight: kg 9.4
